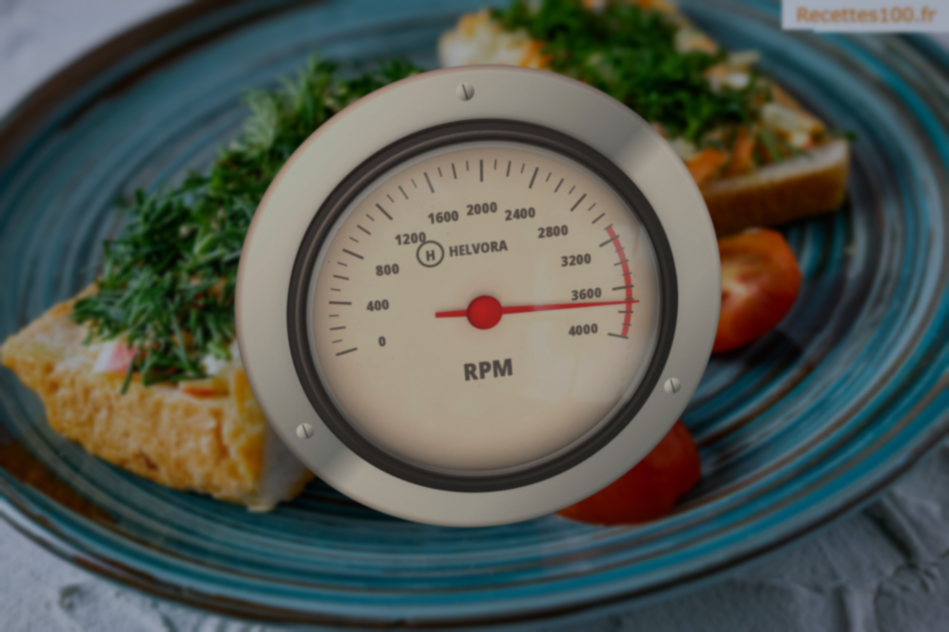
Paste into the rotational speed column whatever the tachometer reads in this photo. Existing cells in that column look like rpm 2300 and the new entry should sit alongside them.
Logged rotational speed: rpm 3700
